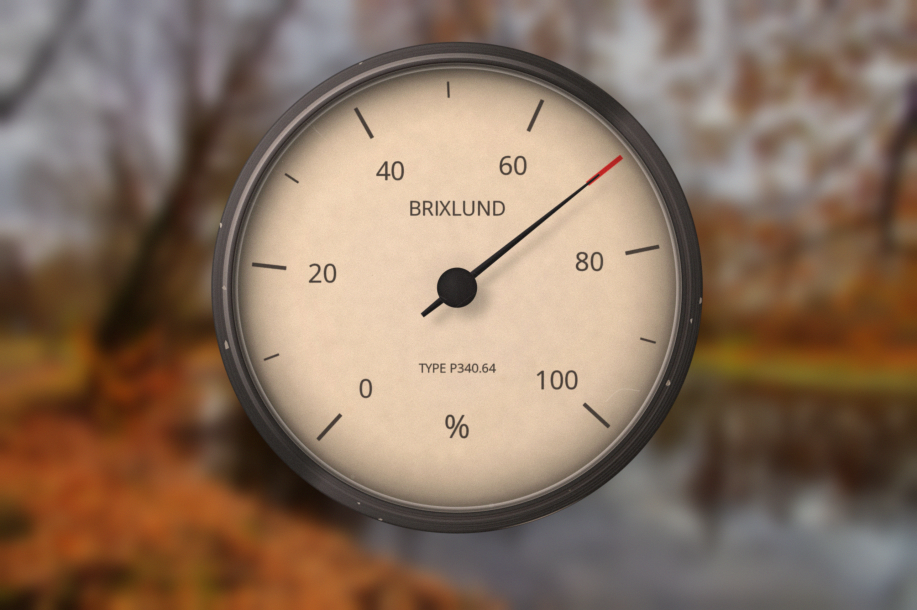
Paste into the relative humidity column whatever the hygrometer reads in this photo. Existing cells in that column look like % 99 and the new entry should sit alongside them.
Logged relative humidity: % 70
